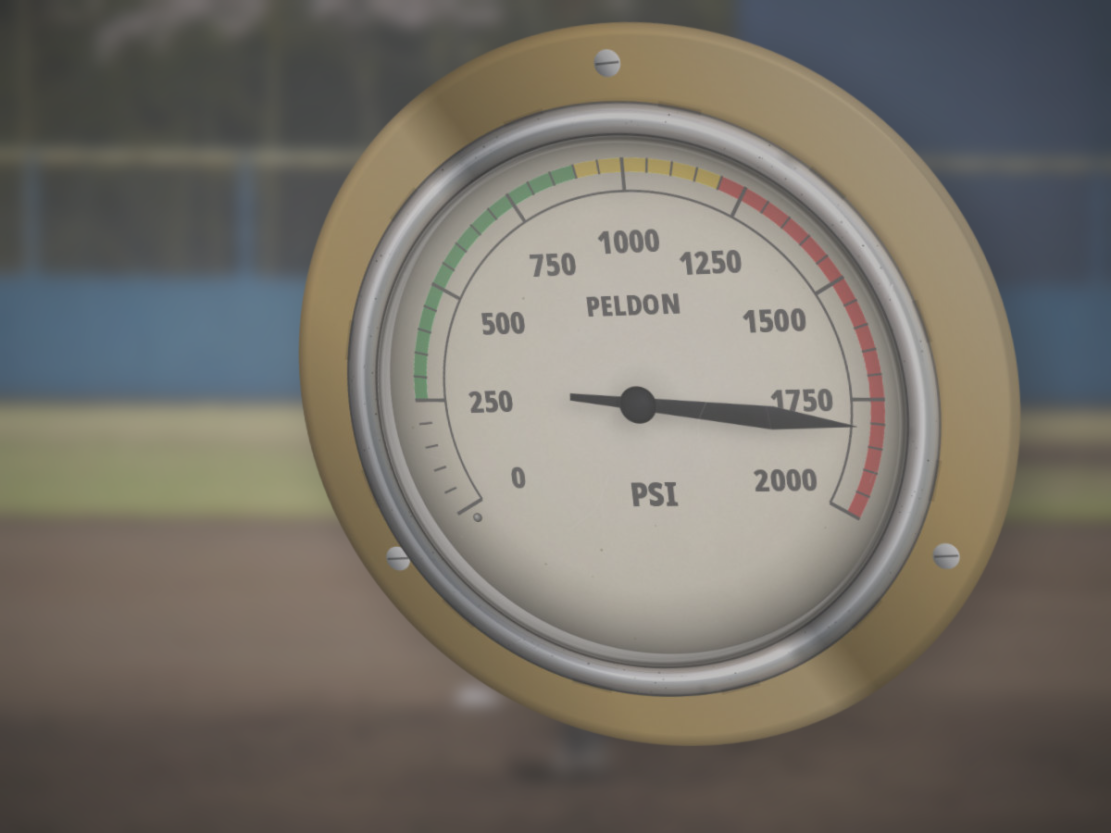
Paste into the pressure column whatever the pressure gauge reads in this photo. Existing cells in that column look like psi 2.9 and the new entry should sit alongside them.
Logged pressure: psi 1800
